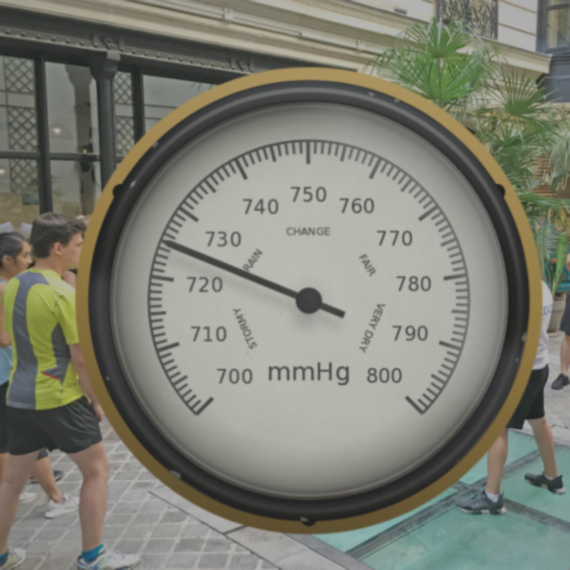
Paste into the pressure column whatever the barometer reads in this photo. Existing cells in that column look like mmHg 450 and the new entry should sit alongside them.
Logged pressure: mmHg 725
